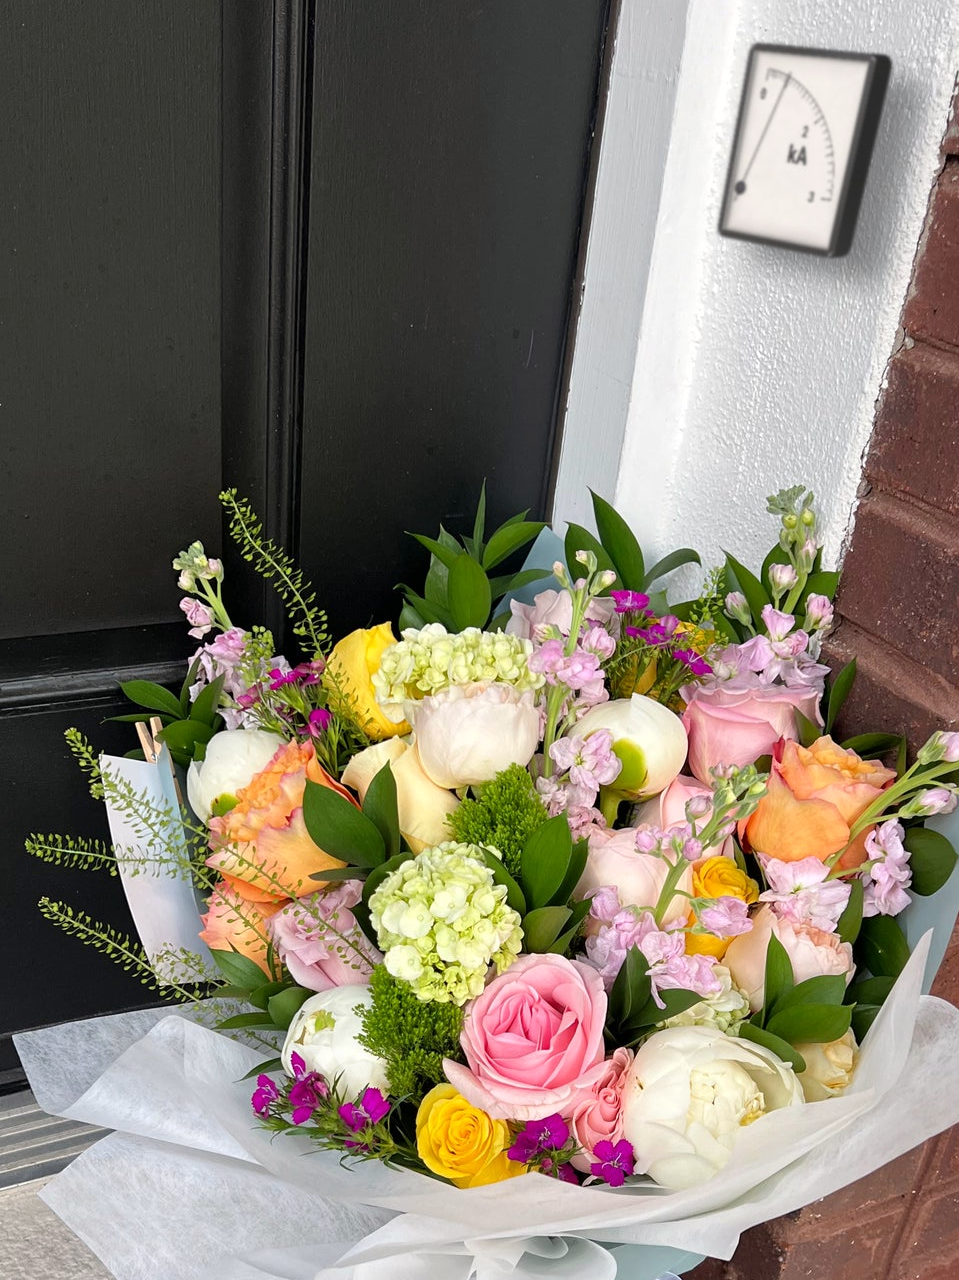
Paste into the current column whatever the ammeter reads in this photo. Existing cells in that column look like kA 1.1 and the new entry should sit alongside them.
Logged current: kA 1
